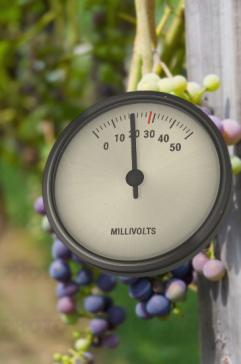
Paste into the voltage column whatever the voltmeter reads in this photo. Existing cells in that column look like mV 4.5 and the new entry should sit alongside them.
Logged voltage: mV 20
